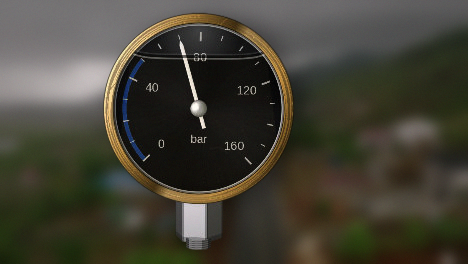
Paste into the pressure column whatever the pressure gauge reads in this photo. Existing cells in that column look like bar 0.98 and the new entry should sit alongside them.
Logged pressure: bar 70
